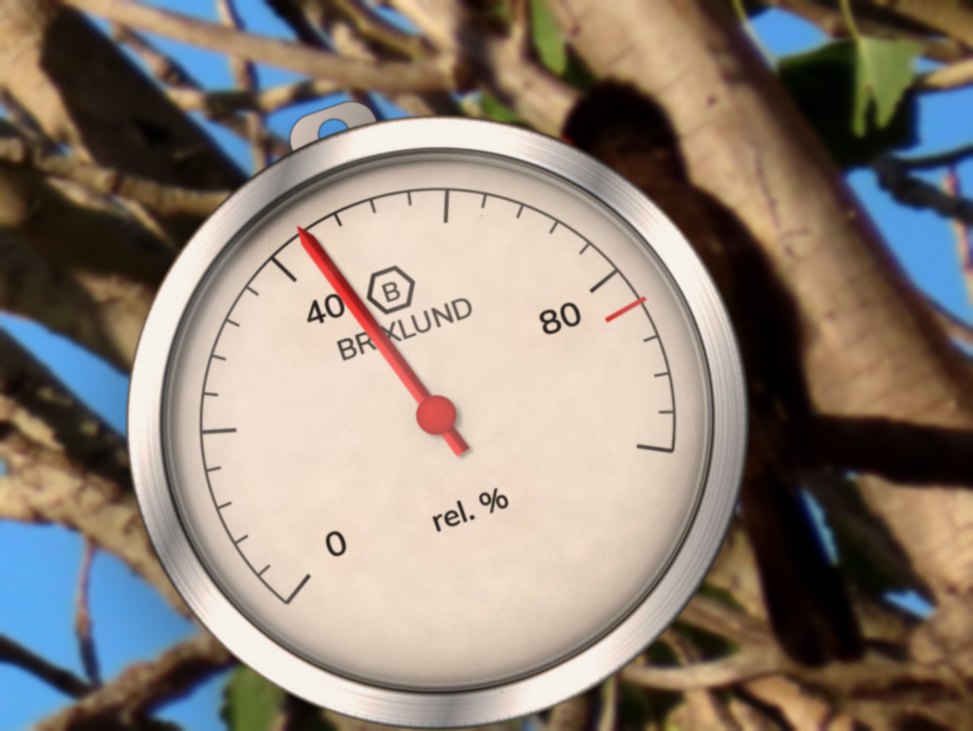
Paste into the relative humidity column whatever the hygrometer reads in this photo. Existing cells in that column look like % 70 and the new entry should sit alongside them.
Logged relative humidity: % 44
